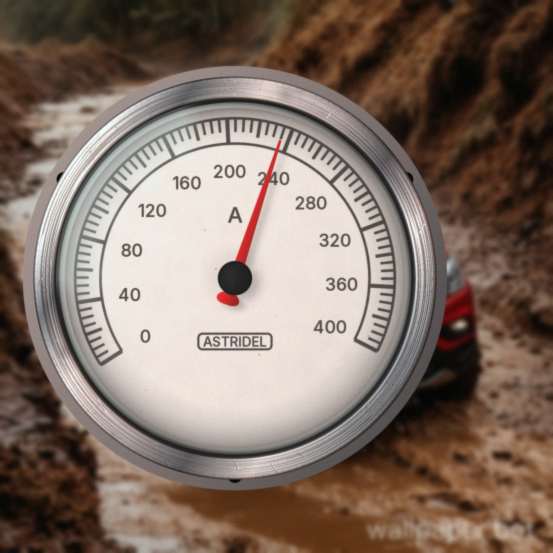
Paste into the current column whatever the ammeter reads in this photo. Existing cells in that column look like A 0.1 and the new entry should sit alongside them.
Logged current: A 235
